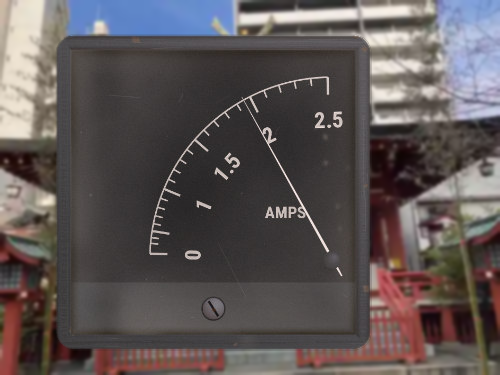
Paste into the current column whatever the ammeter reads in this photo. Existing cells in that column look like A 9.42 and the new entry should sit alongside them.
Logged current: A 1.95
